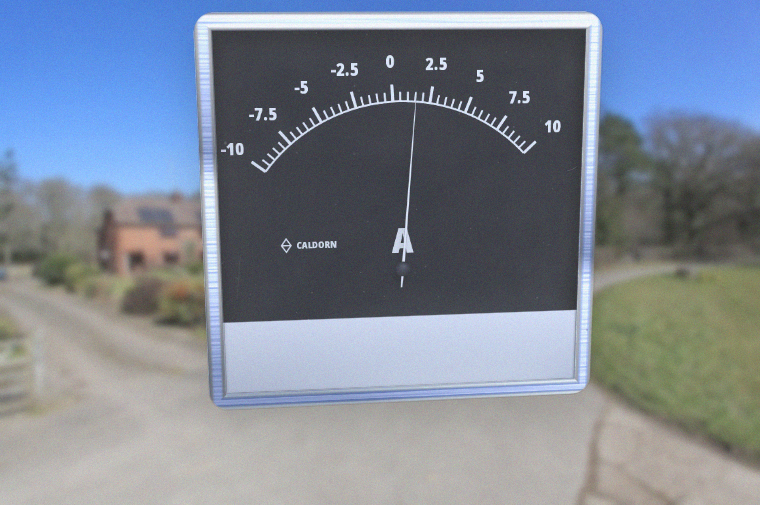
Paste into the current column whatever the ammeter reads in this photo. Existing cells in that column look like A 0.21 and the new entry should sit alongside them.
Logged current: A 1.5
